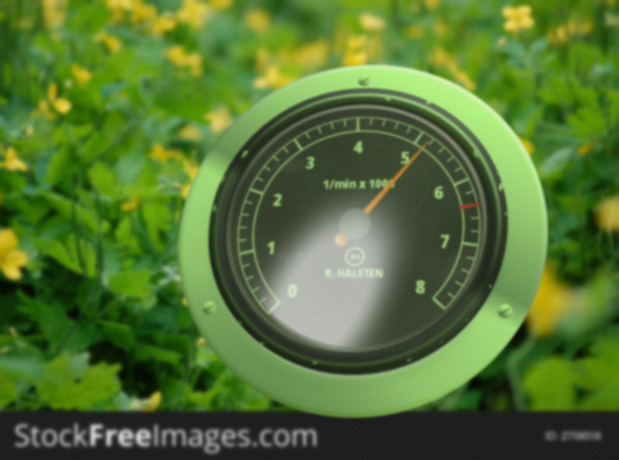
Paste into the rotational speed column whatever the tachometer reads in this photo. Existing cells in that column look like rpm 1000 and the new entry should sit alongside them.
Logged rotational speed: rpm 5200
